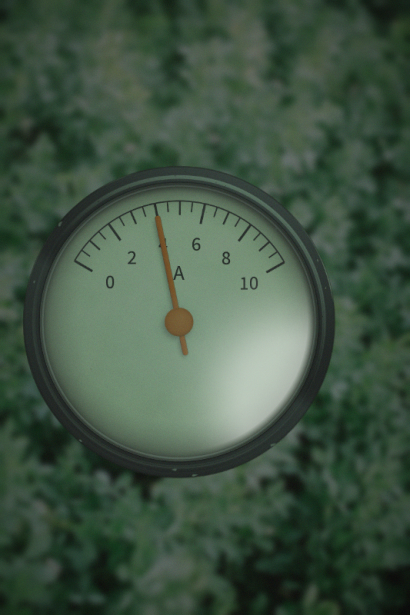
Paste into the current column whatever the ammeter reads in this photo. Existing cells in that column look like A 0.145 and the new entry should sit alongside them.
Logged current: A 4
